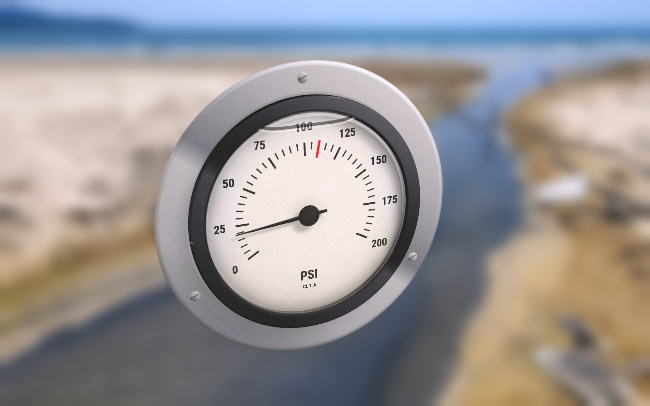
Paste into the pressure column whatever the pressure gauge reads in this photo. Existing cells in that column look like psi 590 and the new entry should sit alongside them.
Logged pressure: psi 20
